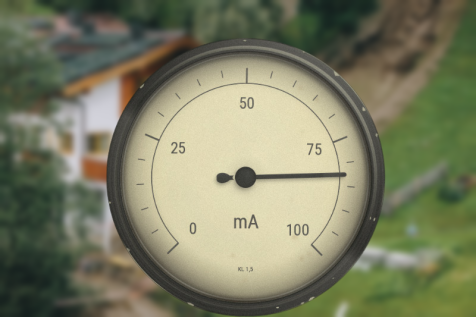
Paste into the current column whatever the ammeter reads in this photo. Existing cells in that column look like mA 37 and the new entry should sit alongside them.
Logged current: mA 82.5
